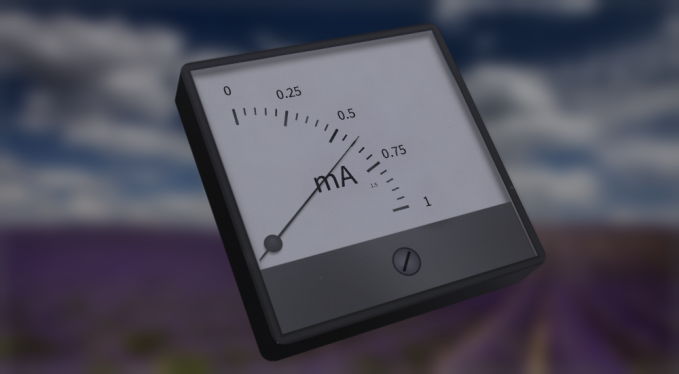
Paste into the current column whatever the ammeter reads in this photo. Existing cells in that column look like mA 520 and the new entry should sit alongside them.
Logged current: mA 0.6
